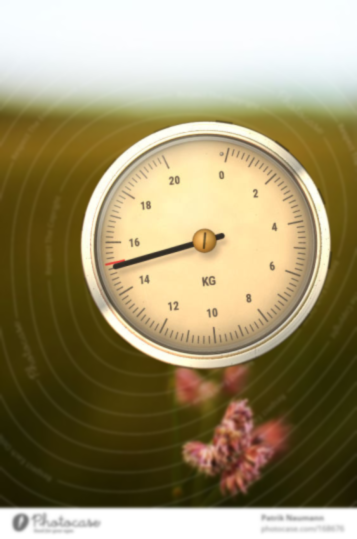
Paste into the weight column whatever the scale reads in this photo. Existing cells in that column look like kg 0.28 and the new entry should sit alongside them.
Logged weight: kg 15
